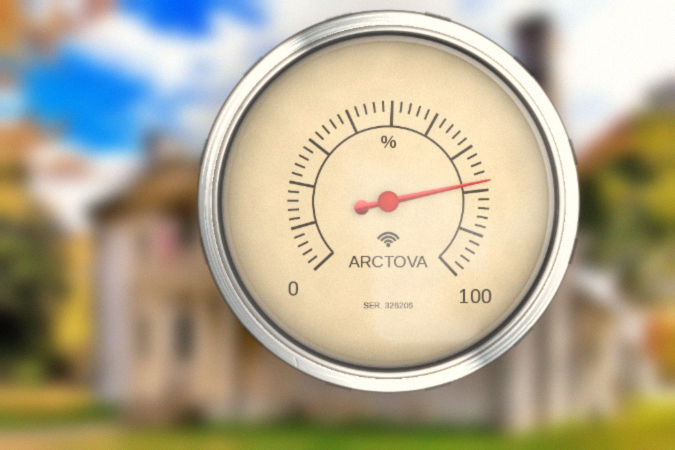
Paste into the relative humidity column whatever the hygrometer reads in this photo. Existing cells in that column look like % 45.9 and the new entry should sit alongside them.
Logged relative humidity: % 78
